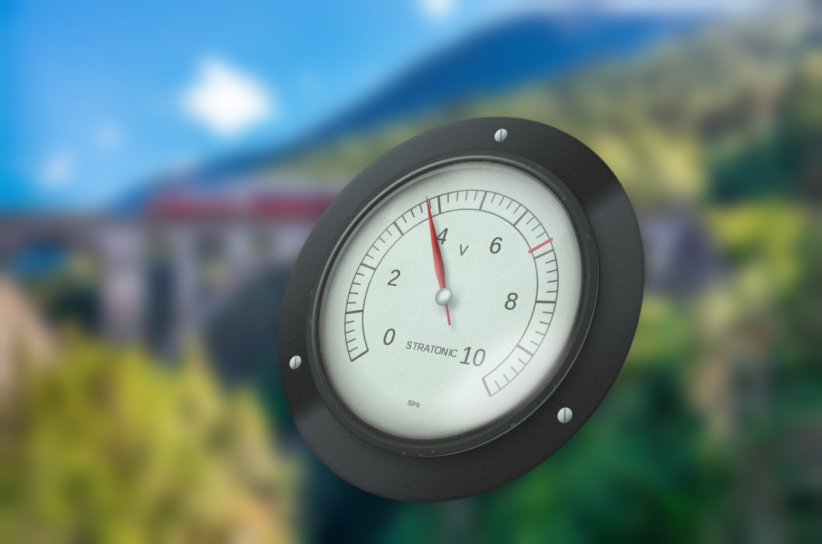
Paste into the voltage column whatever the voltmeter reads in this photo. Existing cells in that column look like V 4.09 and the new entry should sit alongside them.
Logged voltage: V 3.8
